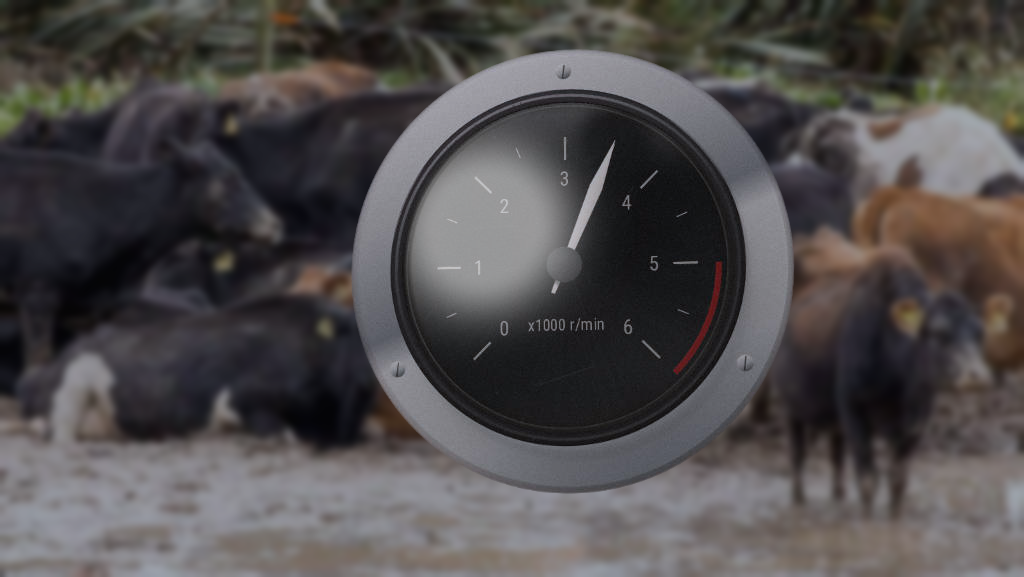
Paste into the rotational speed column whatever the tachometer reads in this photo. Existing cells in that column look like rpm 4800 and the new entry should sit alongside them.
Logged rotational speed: rpm 3500
